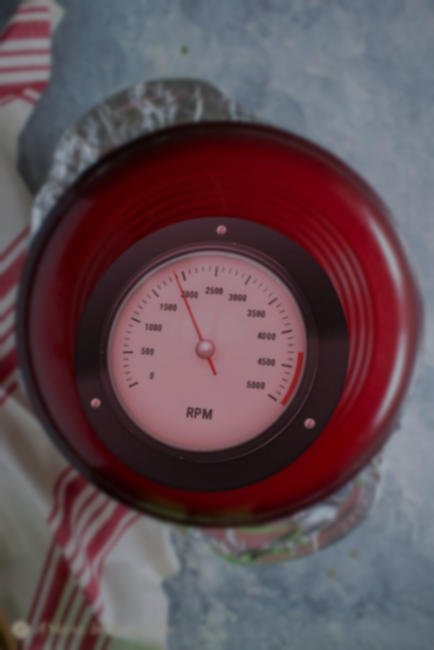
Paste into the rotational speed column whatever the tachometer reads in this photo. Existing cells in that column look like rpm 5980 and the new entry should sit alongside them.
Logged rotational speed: rpm 1900
